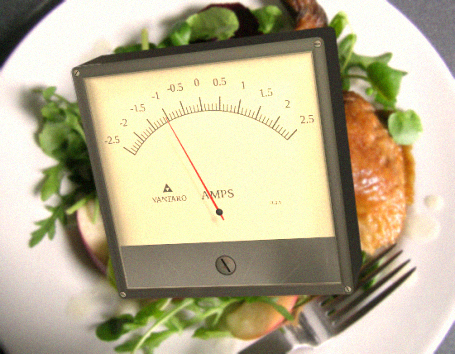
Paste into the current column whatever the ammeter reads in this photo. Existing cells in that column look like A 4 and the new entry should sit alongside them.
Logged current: A -1
